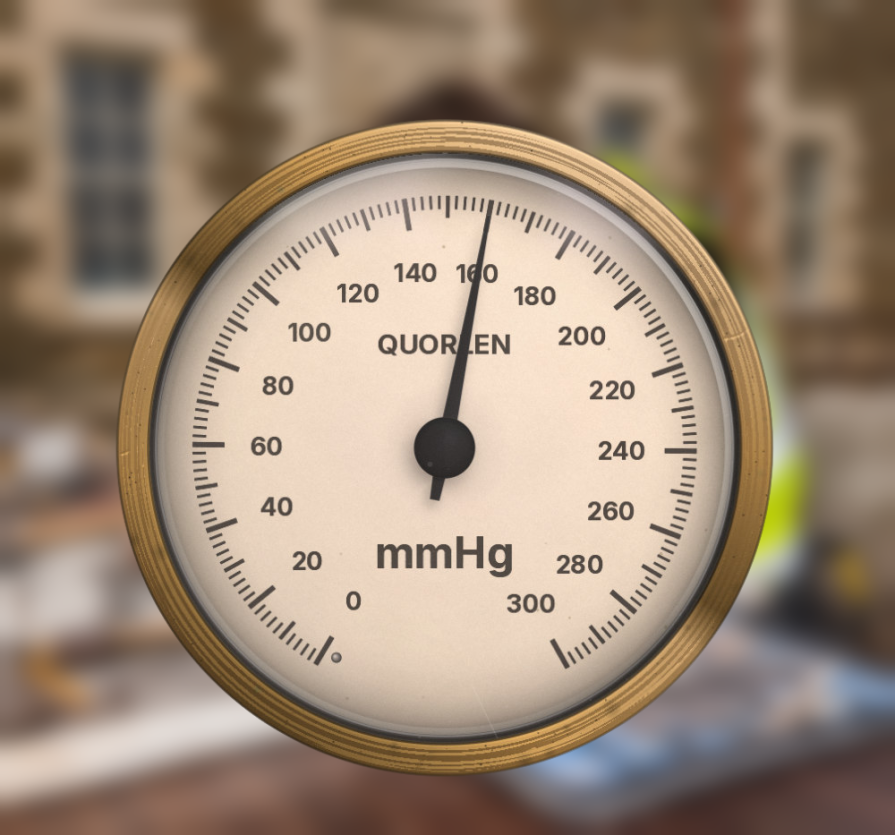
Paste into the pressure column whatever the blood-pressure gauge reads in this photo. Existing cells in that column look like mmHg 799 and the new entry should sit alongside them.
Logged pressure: mmHg 160
